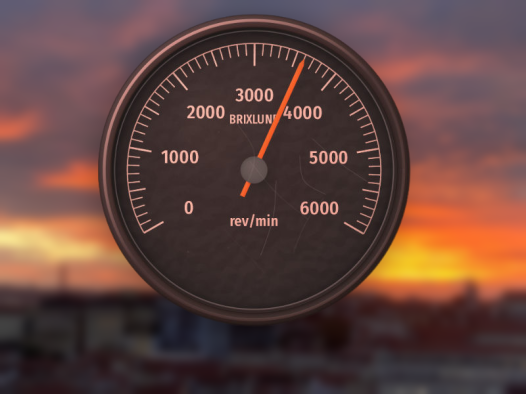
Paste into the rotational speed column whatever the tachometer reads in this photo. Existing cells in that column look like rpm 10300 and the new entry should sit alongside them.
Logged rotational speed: rpm 3600
